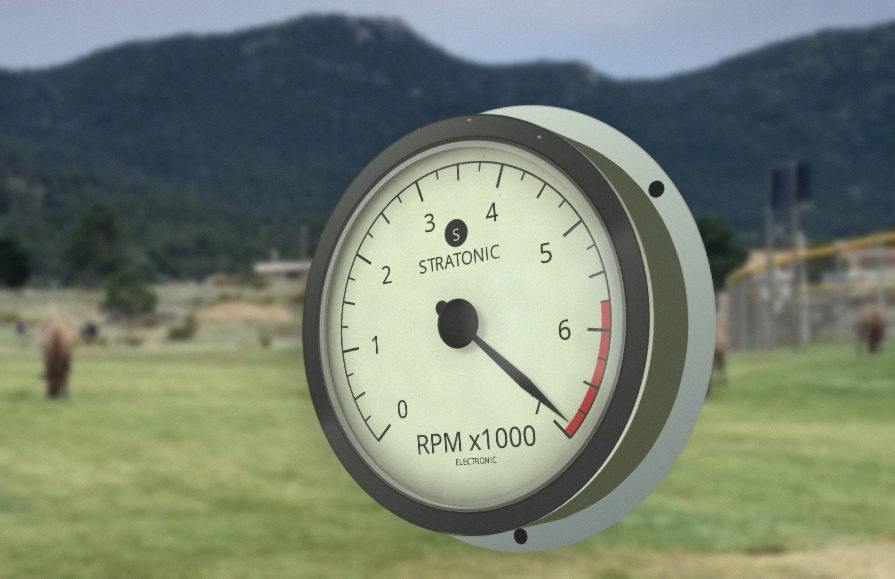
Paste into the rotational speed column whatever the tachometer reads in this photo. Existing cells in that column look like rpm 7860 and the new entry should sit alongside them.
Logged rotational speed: rpm 6875
